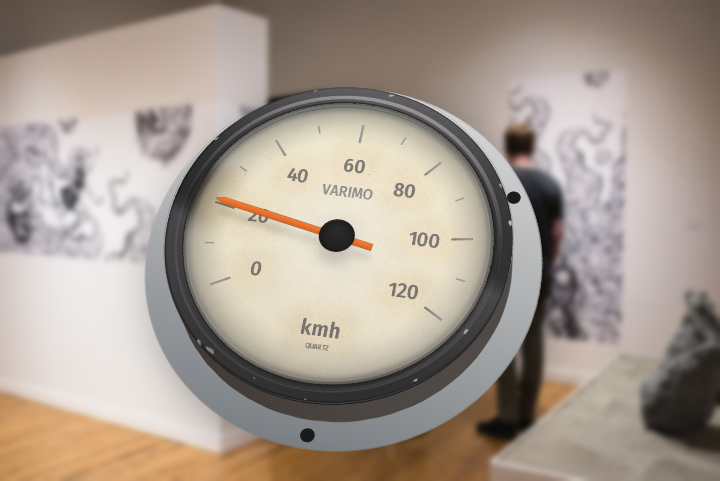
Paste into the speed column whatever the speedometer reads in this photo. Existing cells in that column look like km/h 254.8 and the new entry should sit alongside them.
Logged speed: km/h 20
